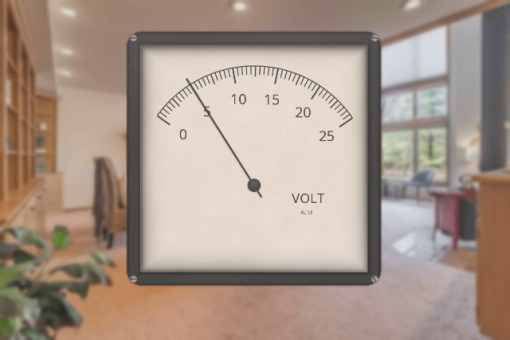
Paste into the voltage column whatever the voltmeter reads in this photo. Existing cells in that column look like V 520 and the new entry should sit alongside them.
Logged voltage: V 5
